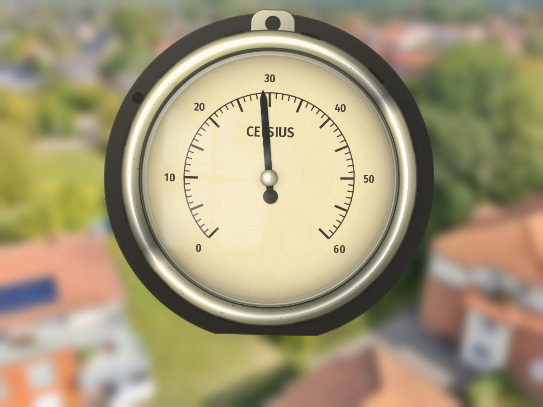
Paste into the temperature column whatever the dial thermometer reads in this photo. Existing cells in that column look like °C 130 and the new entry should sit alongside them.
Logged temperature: °C 29
